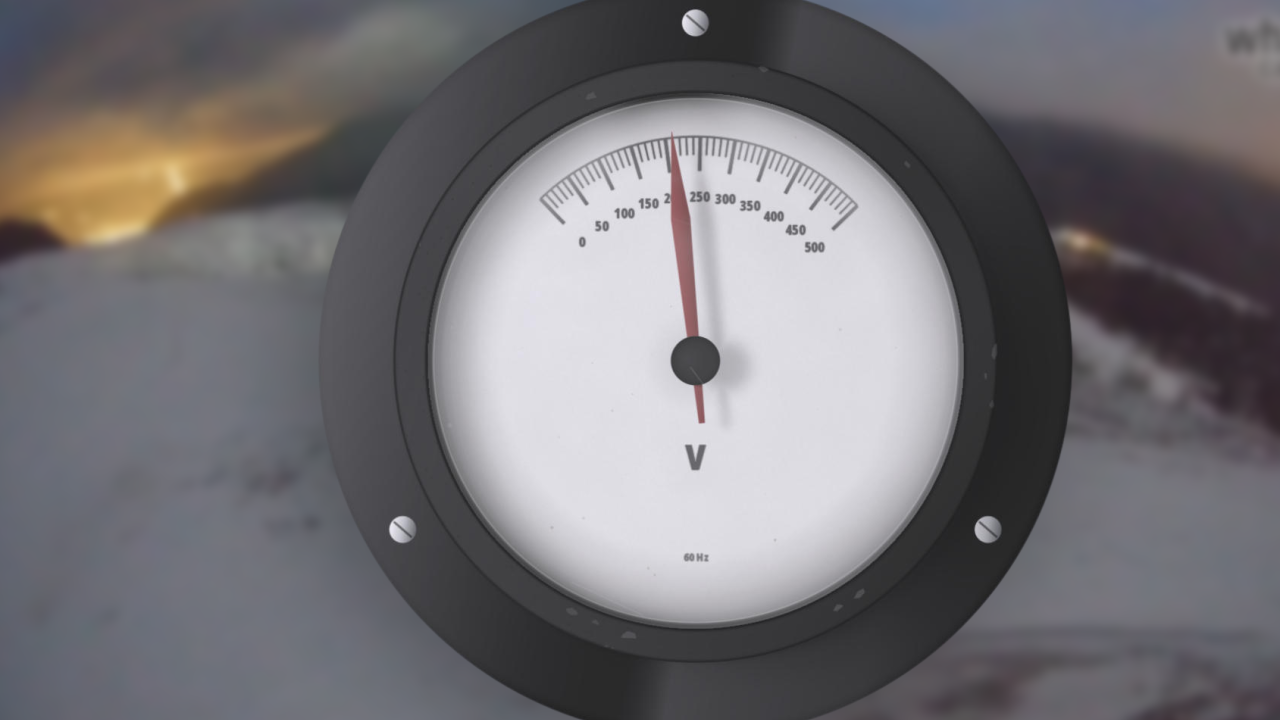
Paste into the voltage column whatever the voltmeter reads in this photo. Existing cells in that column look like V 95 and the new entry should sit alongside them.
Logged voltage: V 210
